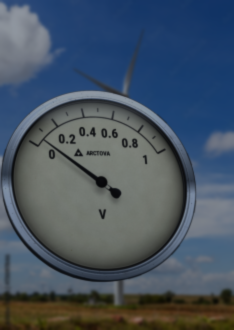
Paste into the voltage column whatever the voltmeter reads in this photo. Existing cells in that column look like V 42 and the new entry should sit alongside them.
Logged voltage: V 0.05
